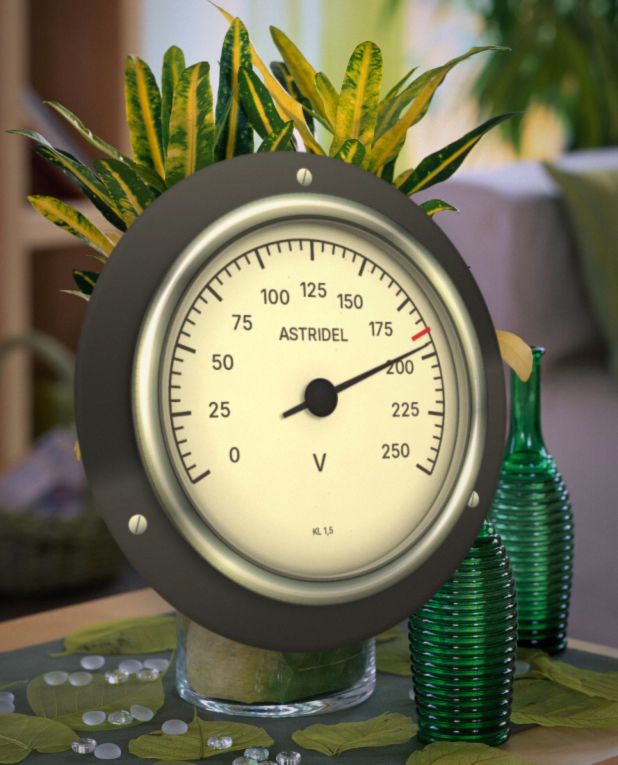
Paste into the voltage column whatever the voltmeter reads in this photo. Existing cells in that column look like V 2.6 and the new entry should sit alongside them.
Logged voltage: V 195
